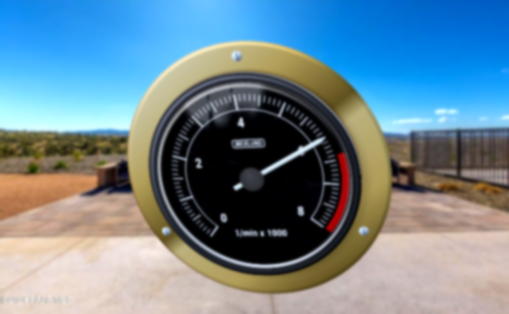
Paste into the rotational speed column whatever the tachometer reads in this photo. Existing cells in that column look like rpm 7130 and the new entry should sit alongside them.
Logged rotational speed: rpm 6000
